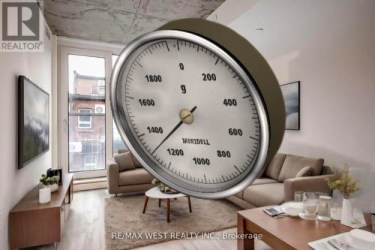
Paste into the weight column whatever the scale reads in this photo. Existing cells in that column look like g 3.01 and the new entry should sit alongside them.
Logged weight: g 1300
